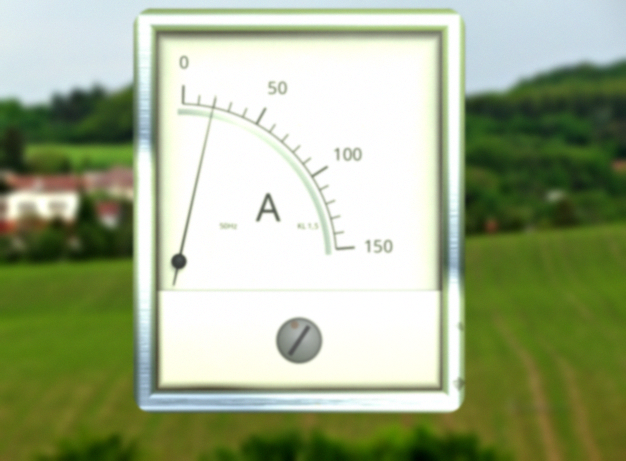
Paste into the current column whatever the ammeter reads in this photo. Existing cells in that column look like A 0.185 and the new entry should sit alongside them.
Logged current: A 20
